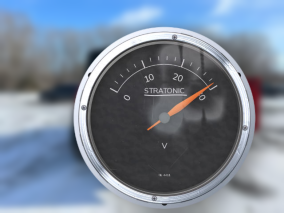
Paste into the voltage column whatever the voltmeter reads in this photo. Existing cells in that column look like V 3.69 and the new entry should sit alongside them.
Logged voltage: V 29
